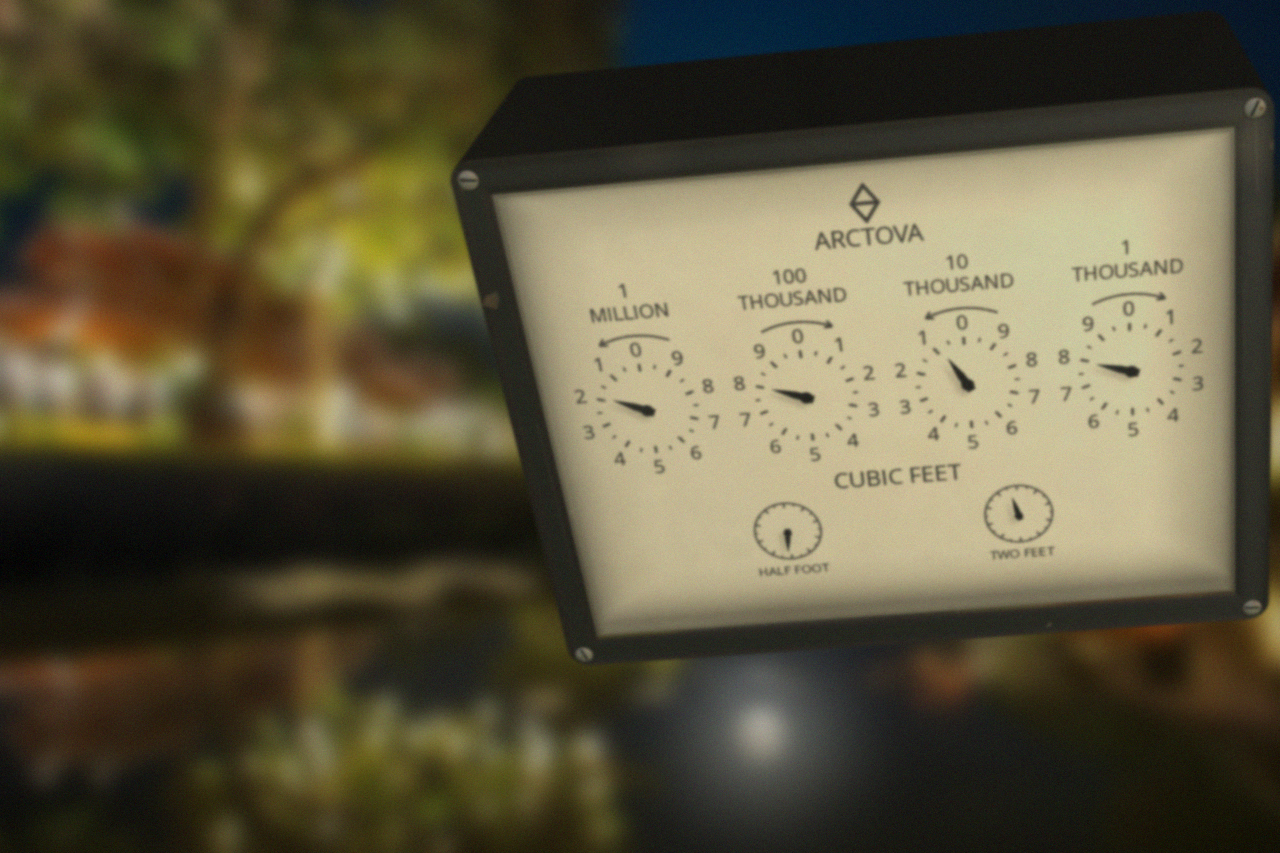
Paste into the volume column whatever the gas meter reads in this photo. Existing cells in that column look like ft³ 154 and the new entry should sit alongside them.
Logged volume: ft³ 180800
